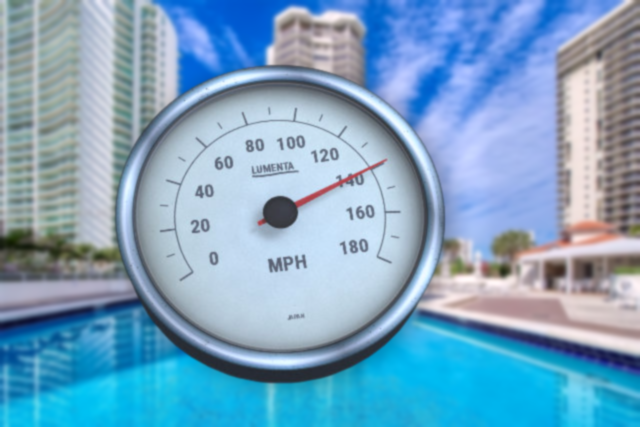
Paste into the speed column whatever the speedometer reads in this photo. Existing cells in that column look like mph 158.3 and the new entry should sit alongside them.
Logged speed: mph 140
